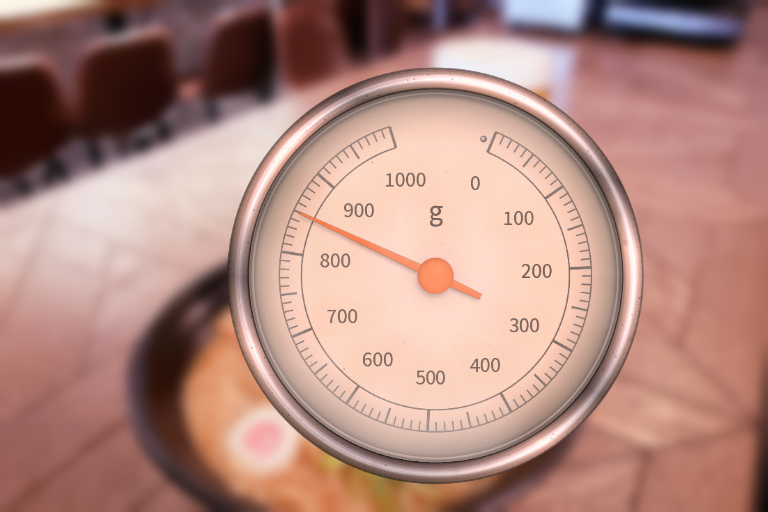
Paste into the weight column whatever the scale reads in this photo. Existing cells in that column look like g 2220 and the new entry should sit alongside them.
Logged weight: g 850
